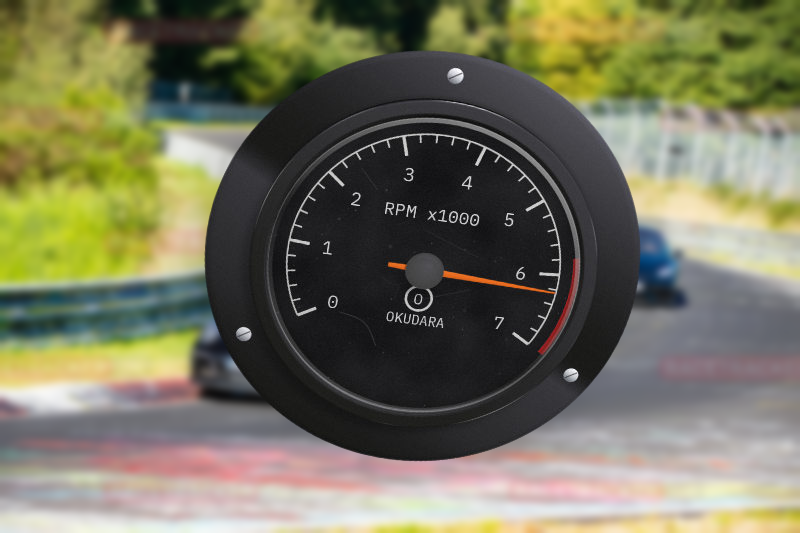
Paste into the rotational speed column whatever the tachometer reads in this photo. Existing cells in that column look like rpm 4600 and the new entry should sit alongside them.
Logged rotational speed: rpm 6200
